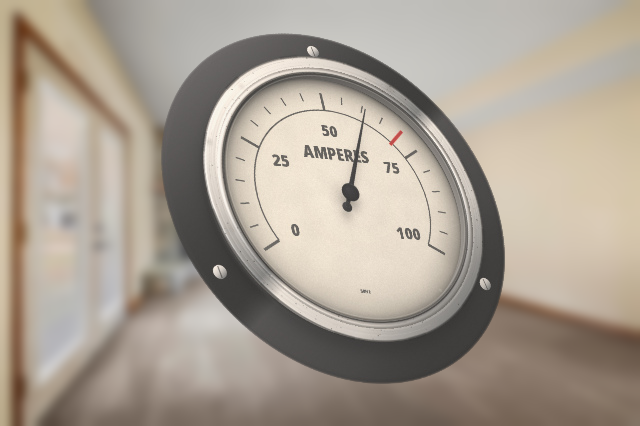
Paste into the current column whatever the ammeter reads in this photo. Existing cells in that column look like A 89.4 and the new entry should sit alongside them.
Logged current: A 60
